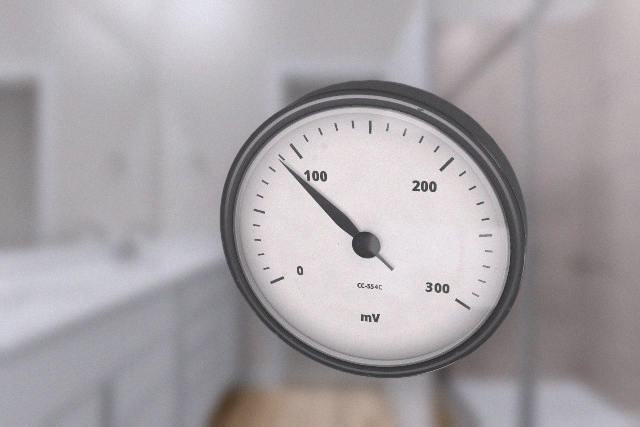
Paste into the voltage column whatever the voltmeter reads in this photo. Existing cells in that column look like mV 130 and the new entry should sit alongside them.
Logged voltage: mV 90
